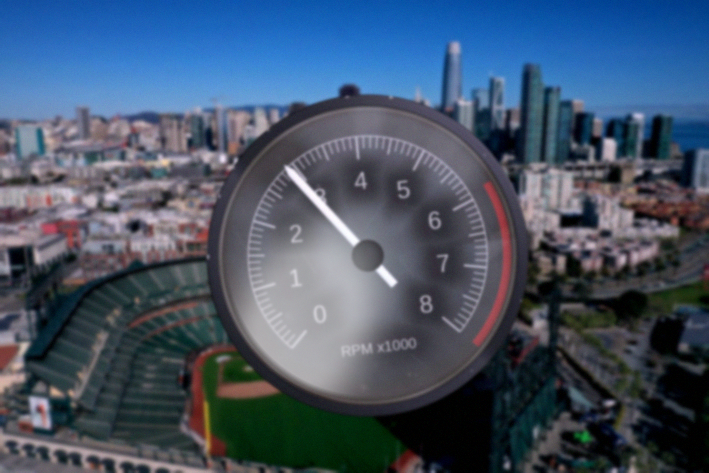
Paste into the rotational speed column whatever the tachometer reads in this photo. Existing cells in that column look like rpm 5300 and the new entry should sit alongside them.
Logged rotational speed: rpm 2900
